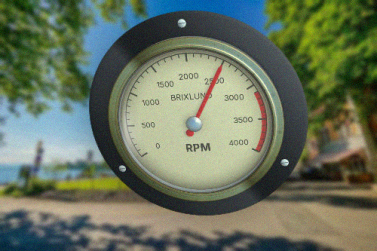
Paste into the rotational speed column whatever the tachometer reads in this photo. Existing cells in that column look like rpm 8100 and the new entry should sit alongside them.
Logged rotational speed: rpm 2500
